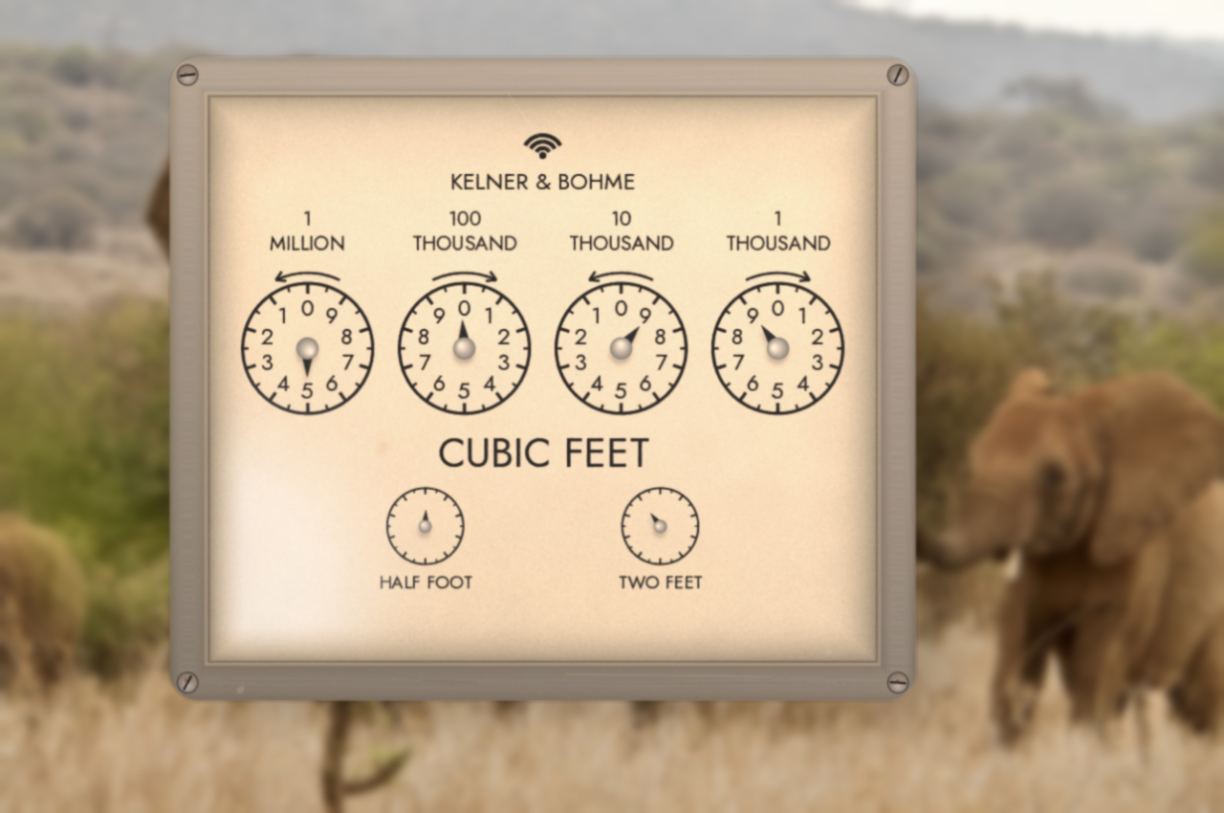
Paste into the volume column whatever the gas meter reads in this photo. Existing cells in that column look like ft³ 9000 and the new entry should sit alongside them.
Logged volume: ft³ 498900
